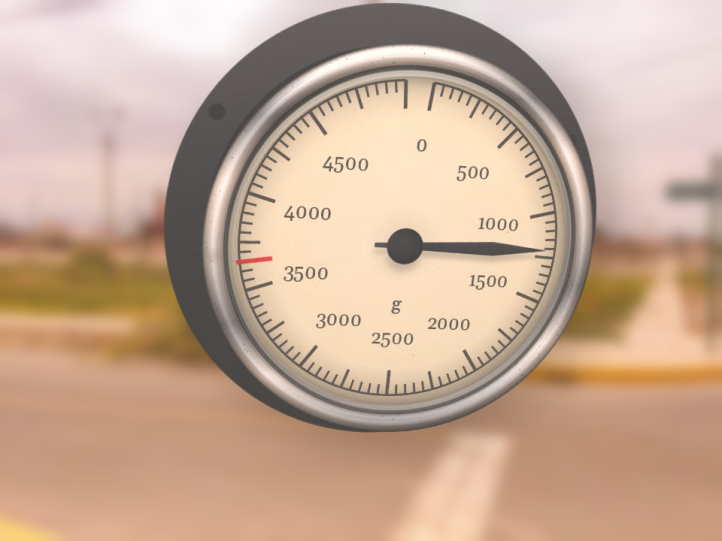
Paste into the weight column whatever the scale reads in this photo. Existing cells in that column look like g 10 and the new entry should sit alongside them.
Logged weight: g 1200
